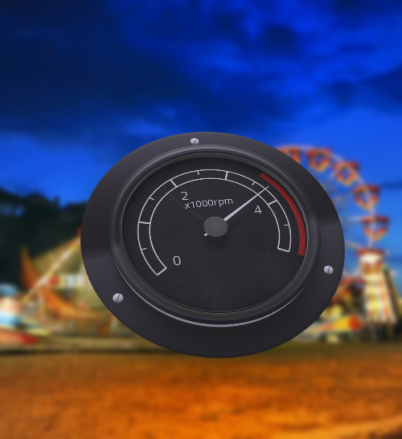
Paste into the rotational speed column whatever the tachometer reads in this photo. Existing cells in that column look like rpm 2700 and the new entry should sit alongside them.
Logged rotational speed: rpm 3750
